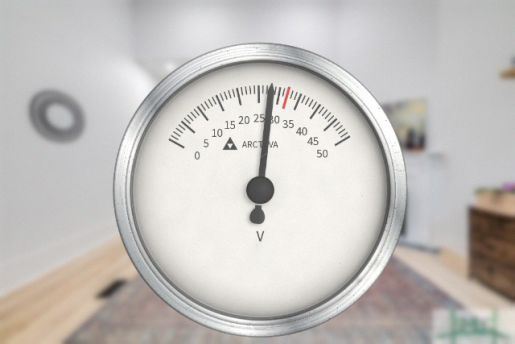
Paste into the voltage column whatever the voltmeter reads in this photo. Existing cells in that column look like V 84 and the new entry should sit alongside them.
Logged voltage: V 28
